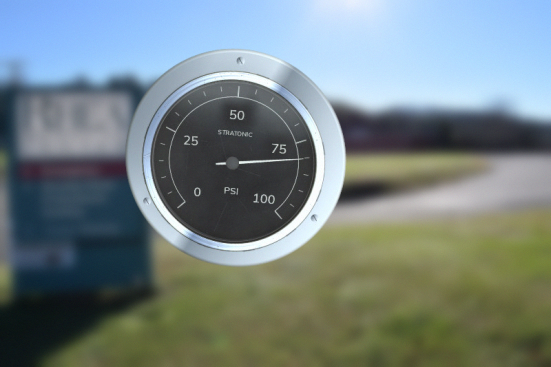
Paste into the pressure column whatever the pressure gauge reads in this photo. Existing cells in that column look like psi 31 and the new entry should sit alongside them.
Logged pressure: psi 80
